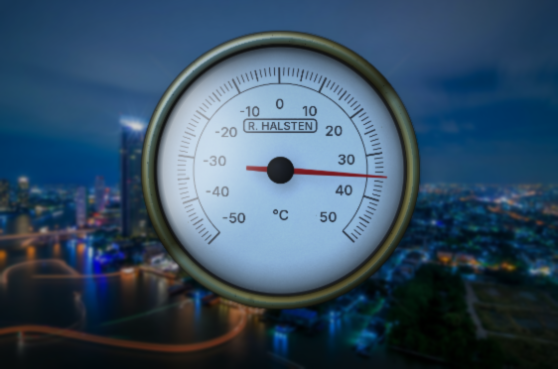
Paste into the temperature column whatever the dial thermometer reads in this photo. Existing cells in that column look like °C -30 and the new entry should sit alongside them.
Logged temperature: °C 35
